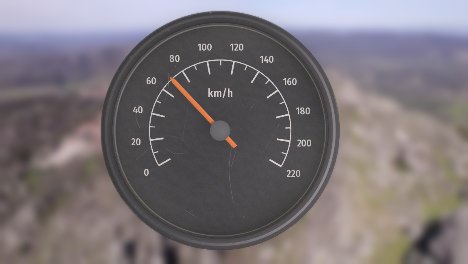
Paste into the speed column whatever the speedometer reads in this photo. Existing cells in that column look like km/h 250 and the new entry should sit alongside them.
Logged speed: km/h 70
